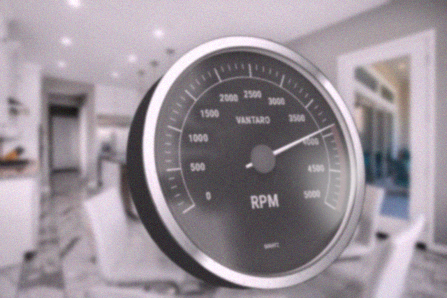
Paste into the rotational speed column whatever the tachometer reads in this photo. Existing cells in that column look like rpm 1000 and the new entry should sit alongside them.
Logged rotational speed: rpm 3900
